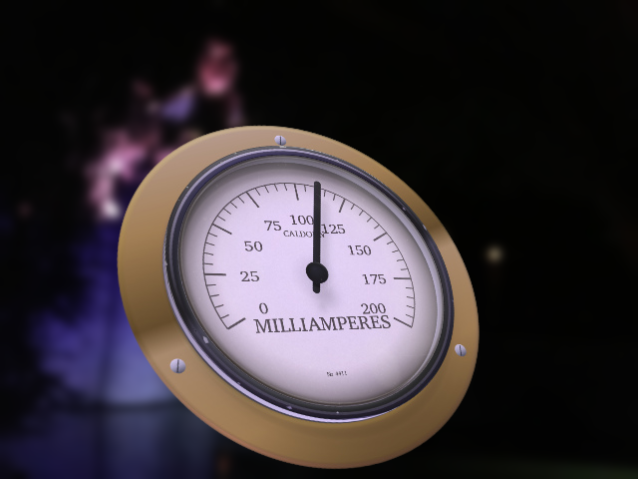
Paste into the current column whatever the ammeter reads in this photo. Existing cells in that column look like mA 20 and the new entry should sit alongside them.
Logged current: mA 110
